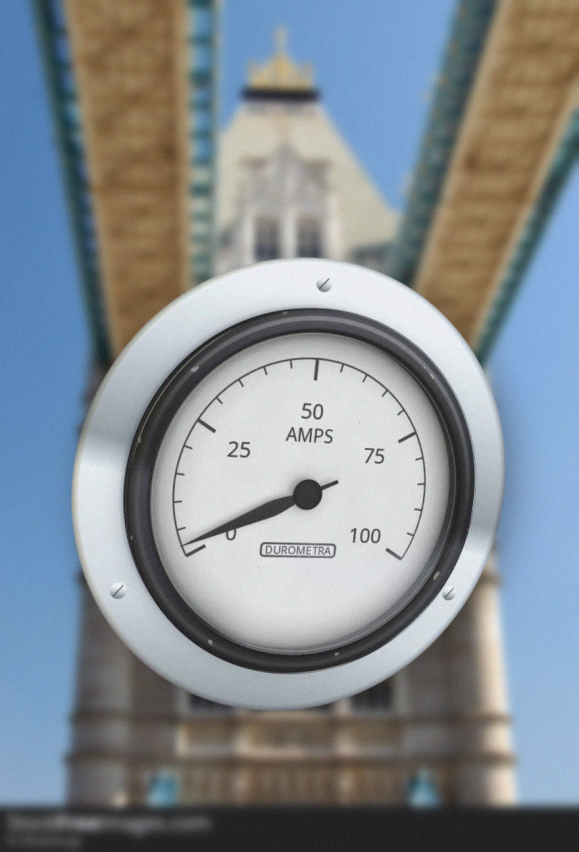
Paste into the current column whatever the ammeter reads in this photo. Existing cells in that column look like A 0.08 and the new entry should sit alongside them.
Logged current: A 2.5
